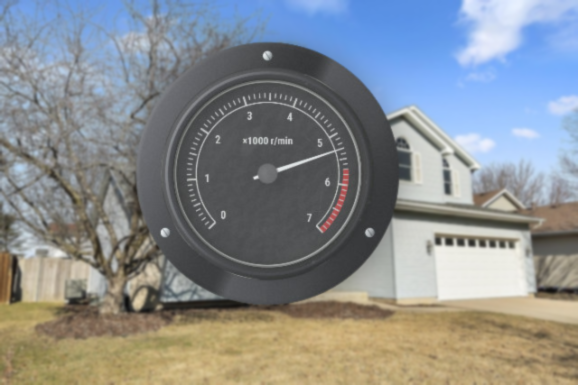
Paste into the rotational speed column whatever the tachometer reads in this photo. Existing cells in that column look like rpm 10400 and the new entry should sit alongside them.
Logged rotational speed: rpm 5300
